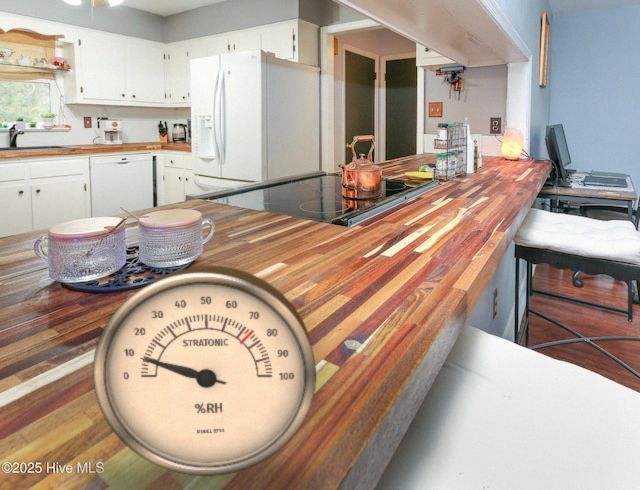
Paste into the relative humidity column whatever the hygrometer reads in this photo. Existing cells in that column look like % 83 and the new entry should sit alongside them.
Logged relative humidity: % 10
